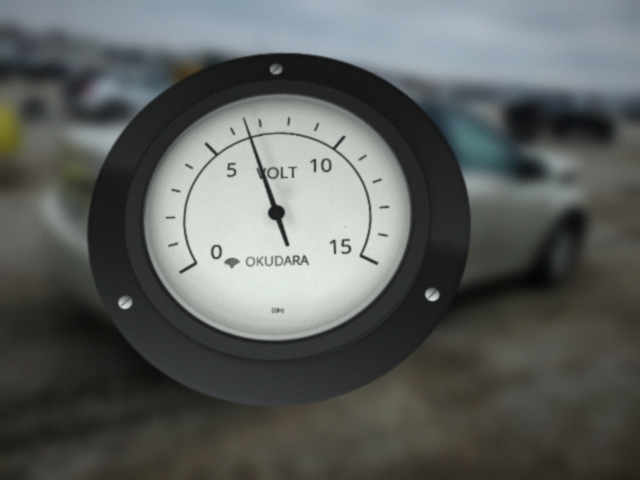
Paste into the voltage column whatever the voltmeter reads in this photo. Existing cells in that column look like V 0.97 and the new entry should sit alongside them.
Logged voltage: V 6.5
